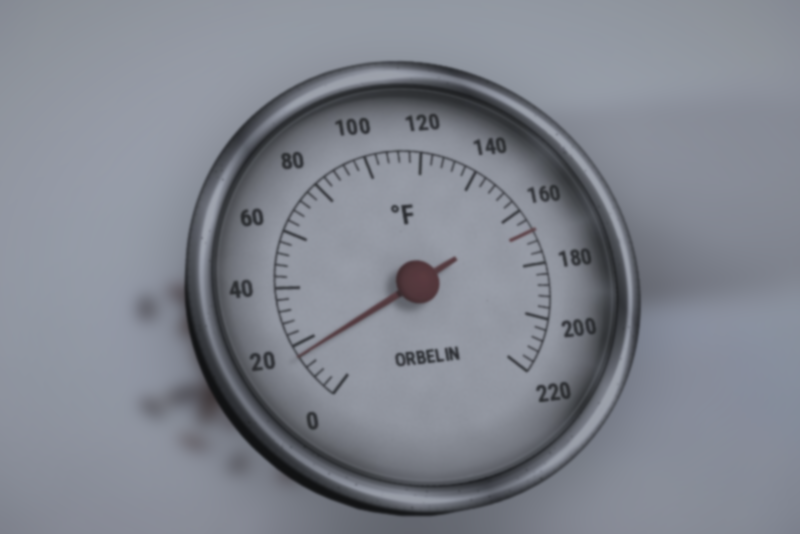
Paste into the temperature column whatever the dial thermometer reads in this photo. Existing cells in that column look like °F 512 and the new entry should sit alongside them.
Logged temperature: °F 16
